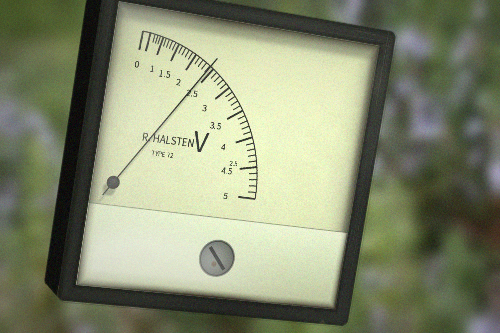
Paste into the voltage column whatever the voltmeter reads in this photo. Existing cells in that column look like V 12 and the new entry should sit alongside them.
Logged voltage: V 2.4
